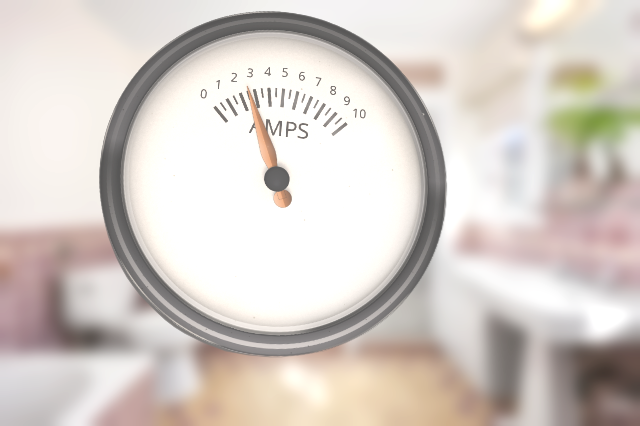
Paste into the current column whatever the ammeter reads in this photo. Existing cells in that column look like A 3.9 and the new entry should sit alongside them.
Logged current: A 2.5
